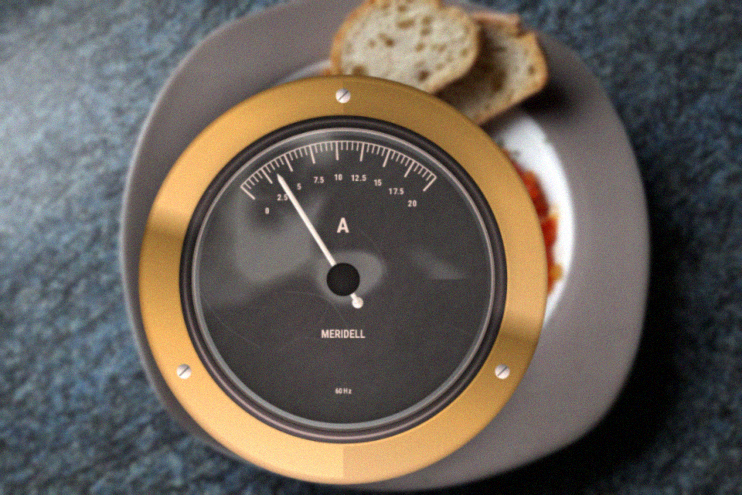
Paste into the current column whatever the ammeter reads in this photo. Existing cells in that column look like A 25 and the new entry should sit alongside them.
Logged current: A 3.5
